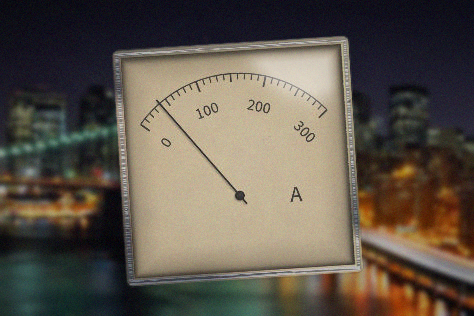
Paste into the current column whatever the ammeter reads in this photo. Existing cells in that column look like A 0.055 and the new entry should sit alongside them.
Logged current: A 40
